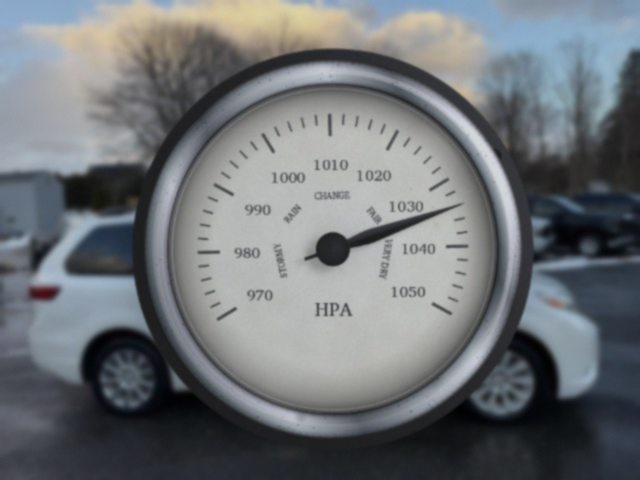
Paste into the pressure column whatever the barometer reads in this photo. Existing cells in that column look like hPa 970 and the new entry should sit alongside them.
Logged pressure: hPa 1034
